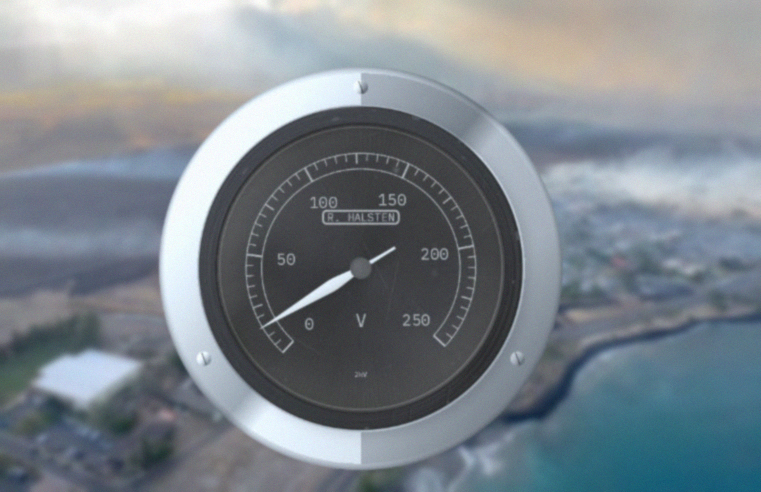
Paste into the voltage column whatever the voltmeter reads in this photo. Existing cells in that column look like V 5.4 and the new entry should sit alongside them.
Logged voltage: V 15
